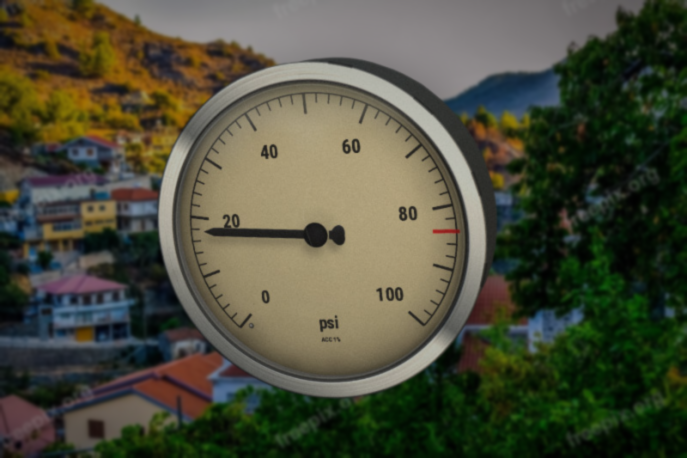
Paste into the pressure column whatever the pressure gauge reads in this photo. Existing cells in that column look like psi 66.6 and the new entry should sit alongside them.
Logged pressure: psi 18
